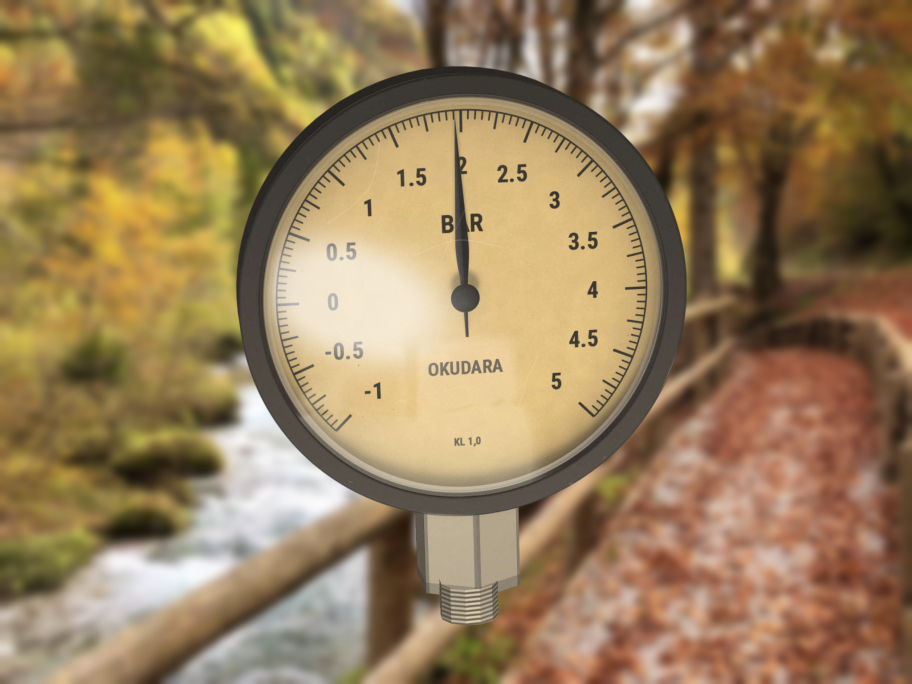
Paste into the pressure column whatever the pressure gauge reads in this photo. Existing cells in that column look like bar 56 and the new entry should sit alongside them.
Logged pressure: bar 1.95
